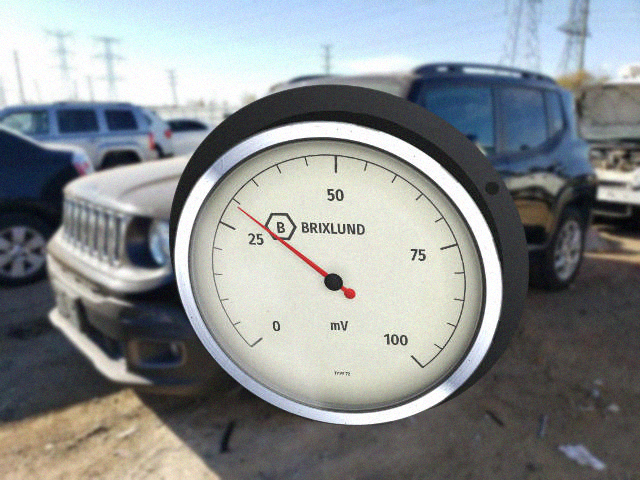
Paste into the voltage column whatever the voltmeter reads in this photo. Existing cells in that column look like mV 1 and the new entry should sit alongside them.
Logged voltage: mV 30
